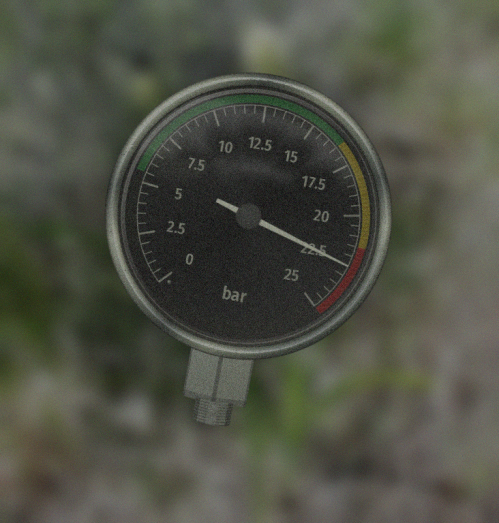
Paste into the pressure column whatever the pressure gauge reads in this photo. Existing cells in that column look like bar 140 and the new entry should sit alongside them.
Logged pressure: bar 22.5
